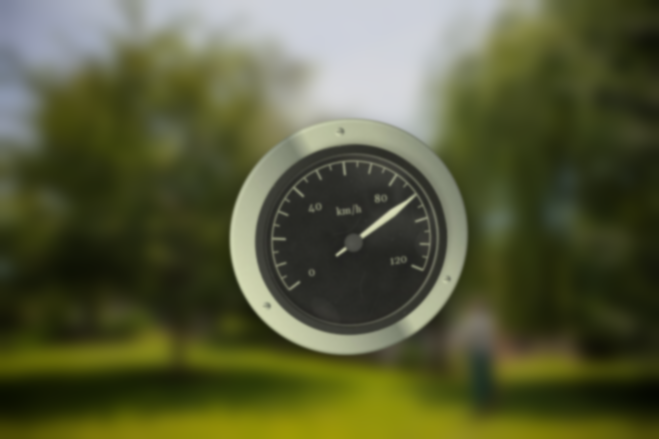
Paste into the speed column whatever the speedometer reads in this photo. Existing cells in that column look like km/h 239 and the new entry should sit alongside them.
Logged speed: km/h 90
